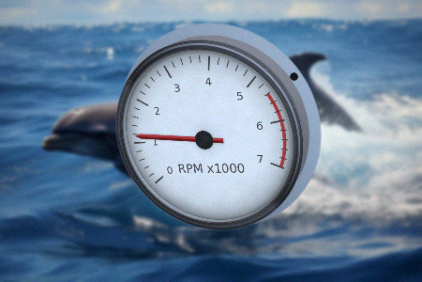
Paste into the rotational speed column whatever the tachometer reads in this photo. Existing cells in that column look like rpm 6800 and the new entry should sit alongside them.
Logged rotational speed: rpm 1200
